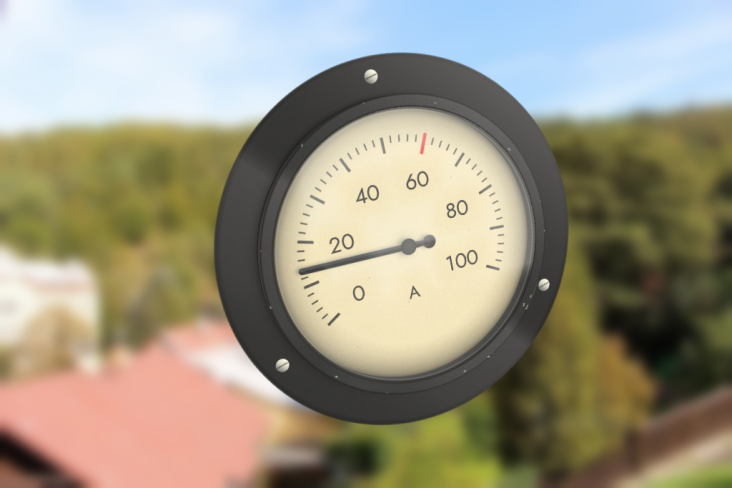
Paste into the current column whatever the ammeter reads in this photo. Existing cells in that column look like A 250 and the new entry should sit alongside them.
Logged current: A 14
